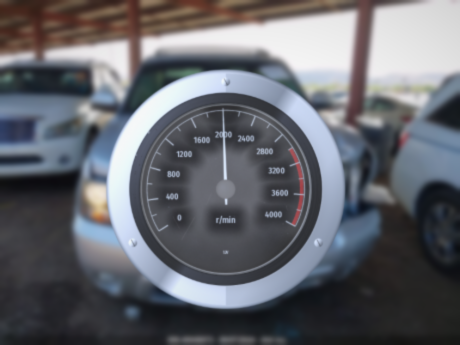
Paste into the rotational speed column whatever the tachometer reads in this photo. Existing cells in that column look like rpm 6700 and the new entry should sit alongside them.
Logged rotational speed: rpm 2000
